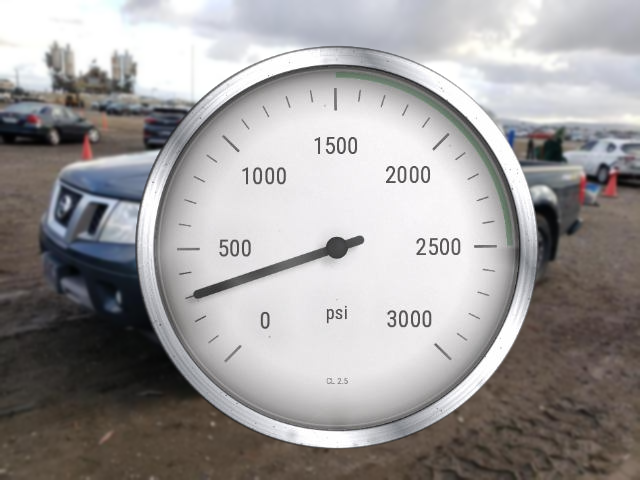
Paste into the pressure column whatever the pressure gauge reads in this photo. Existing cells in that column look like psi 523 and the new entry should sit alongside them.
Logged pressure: psi 300
